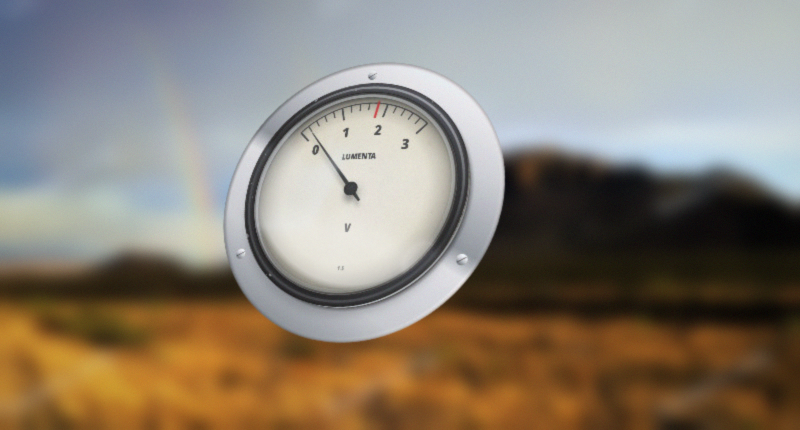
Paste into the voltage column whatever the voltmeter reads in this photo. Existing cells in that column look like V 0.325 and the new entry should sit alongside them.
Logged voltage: V 0.2
